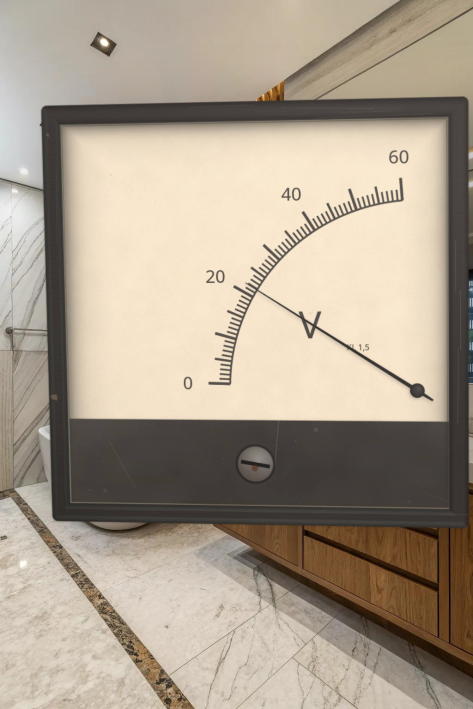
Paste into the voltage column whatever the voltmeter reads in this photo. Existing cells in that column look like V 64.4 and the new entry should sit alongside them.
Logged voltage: V 22
